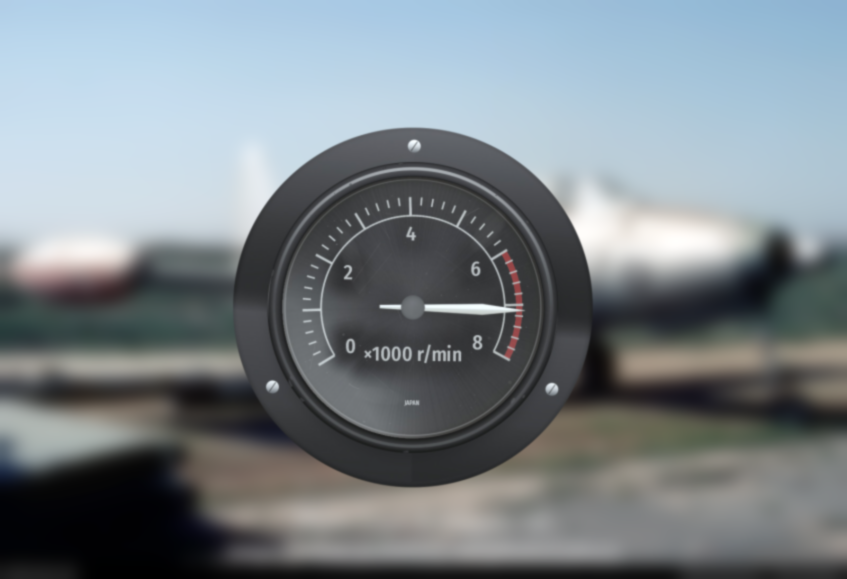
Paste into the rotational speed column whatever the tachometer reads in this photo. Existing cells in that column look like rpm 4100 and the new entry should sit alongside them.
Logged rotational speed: rpm 7100
